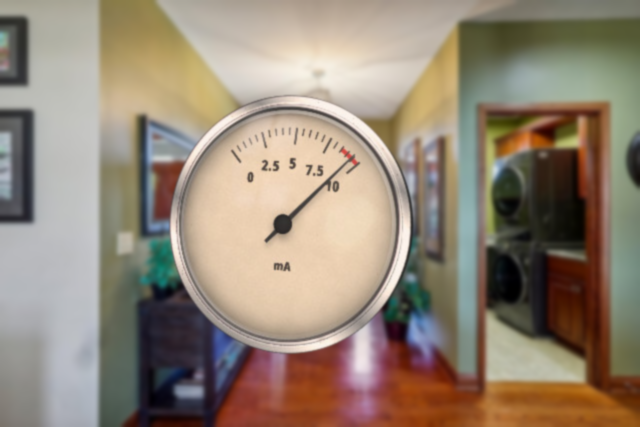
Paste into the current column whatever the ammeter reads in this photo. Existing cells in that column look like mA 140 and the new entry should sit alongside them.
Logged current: mA 9.5
